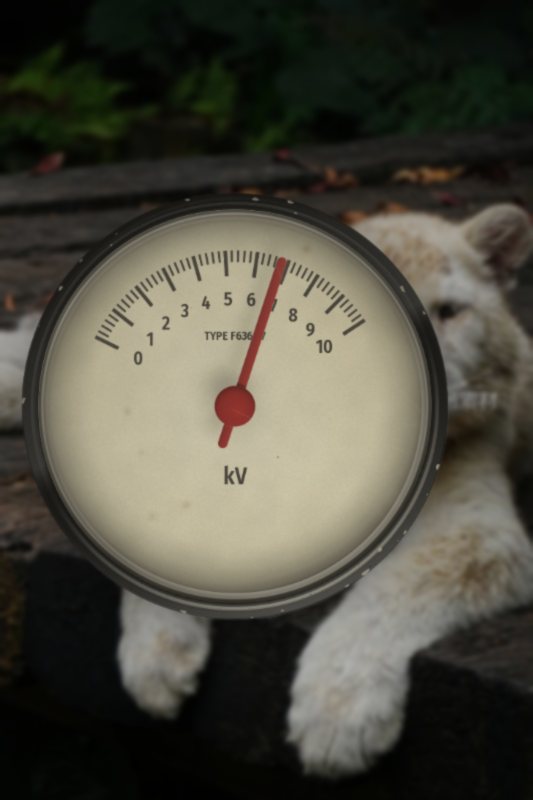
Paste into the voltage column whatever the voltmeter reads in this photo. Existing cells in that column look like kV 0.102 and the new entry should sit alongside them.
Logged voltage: kV 6.8
